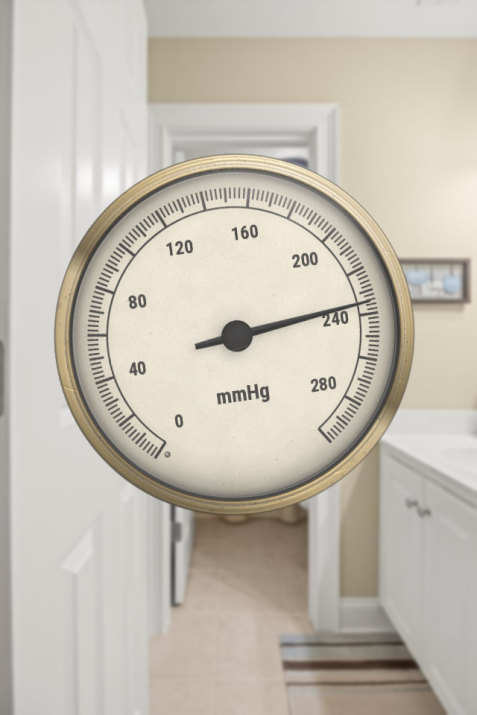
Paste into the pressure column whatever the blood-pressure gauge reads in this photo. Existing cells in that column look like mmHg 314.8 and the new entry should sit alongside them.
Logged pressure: mmHg 234
